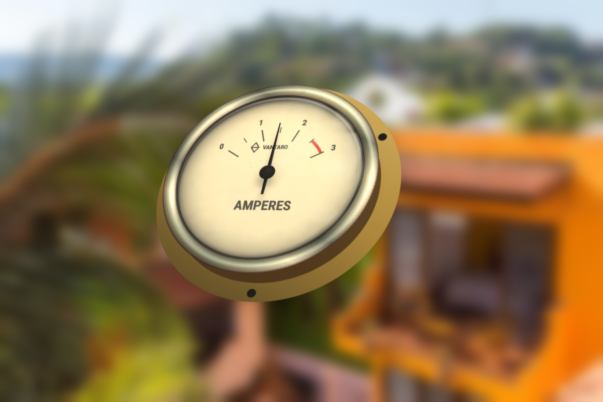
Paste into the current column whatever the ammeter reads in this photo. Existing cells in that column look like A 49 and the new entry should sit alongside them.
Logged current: A 1.5
